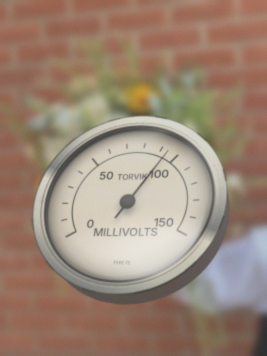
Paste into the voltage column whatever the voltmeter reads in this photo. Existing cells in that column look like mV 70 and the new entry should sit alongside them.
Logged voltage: mV 95
